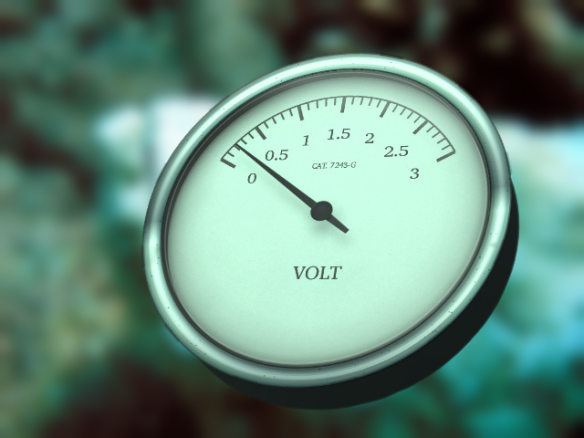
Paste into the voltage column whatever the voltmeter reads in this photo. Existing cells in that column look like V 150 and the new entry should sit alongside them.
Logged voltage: V 0.2
